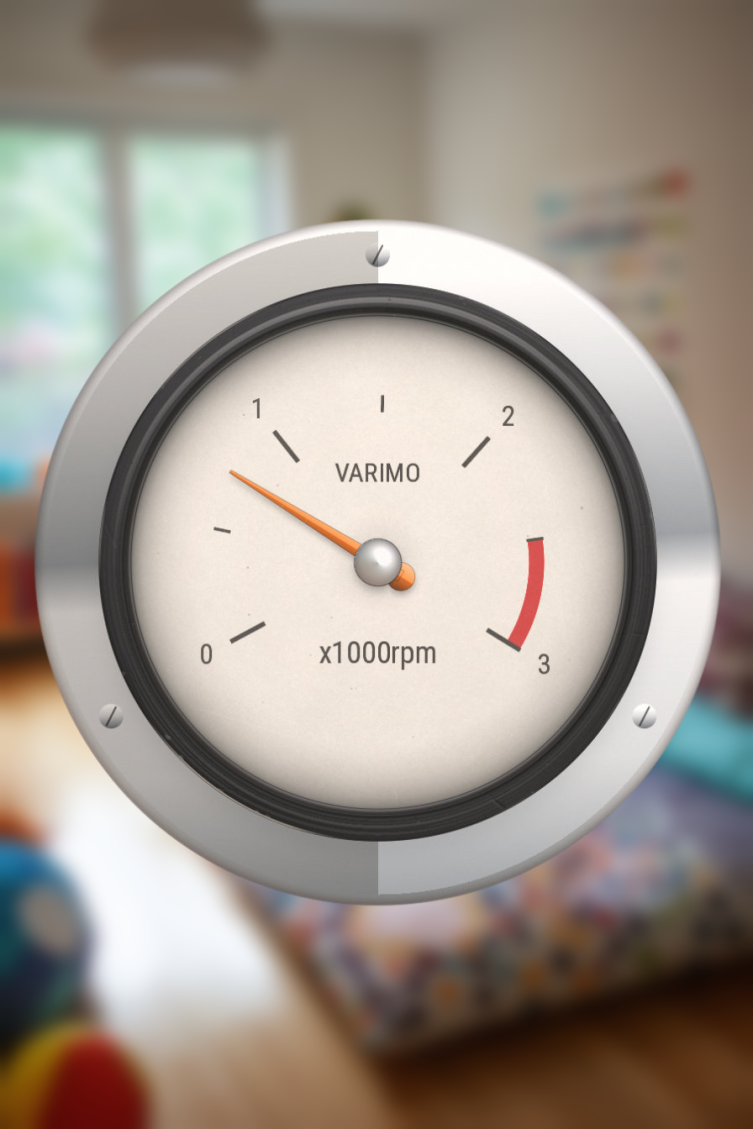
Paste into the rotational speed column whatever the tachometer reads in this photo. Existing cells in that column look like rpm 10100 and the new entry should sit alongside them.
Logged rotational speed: rpm 750
